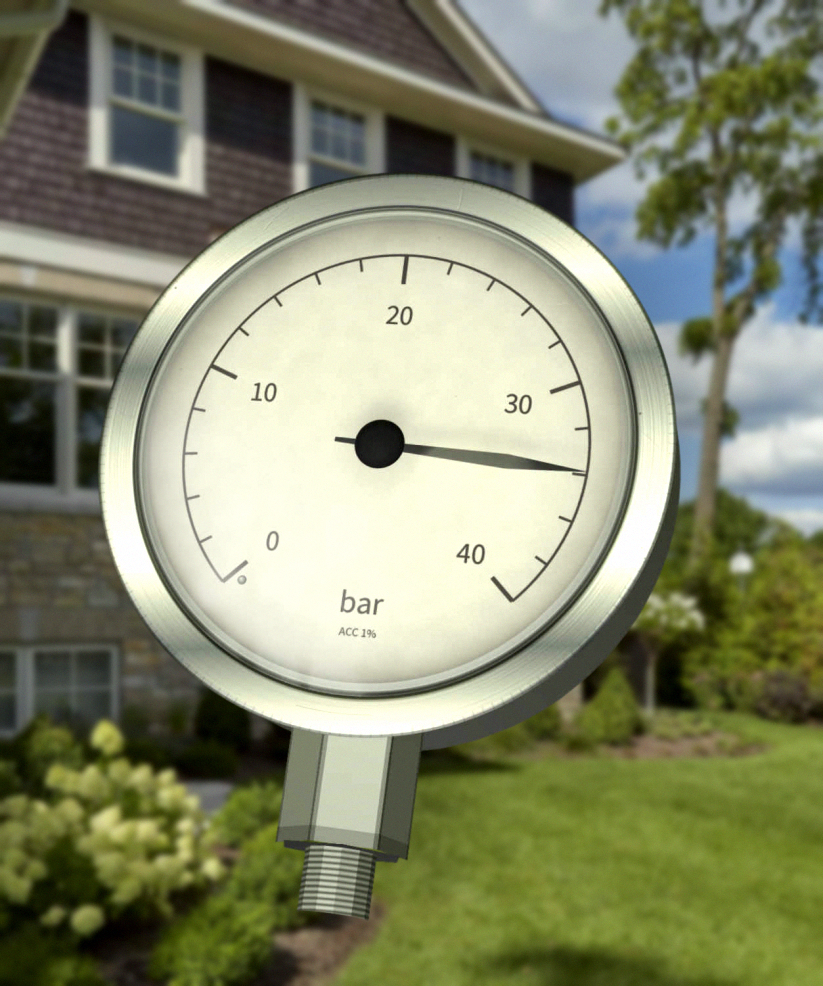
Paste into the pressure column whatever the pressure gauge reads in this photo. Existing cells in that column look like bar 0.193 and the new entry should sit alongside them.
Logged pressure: bar 34
